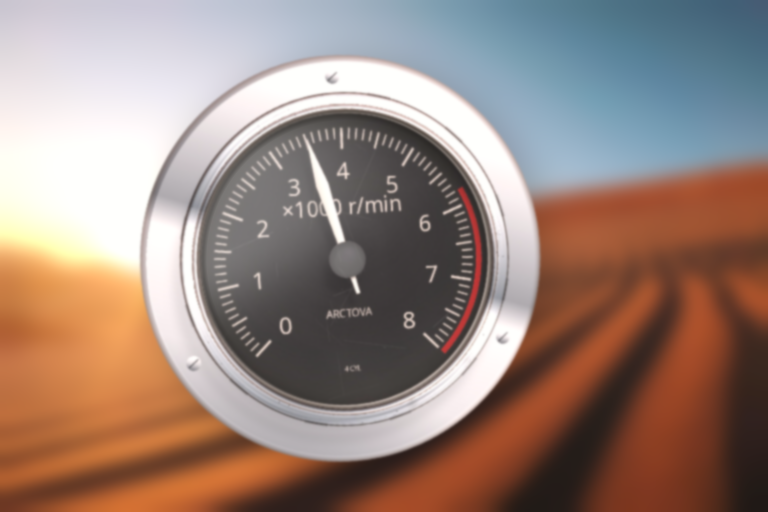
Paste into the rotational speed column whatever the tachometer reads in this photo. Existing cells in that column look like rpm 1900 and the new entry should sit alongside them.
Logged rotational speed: rpm 3500
